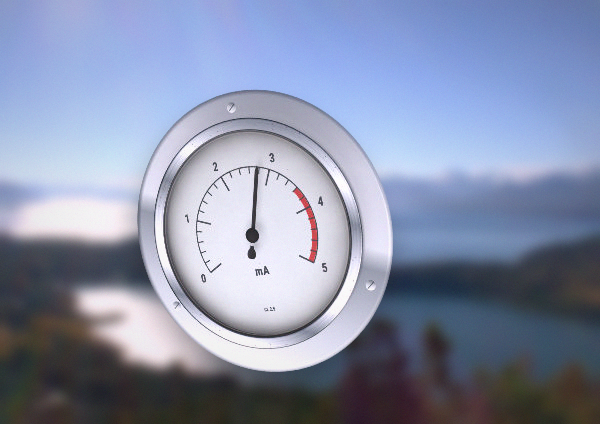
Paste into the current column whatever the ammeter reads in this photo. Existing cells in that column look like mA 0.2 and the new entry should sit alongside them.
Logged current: mA 2.8
